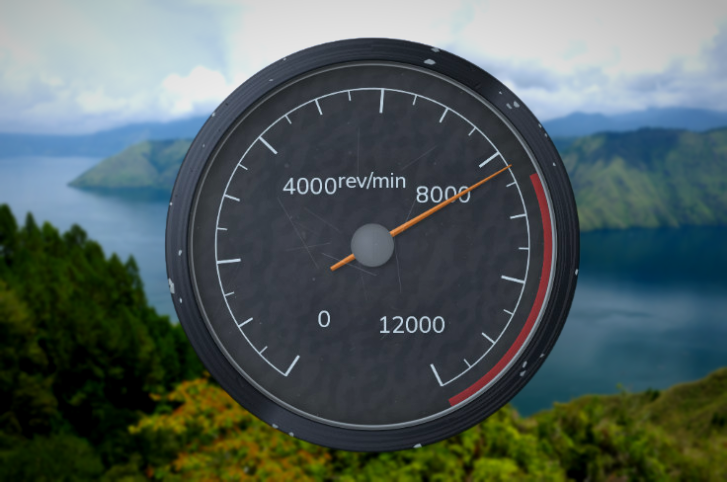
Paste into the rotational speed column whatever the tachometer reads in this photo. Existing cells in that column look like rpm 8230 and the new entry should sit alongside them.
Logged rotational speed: rpm 8250
